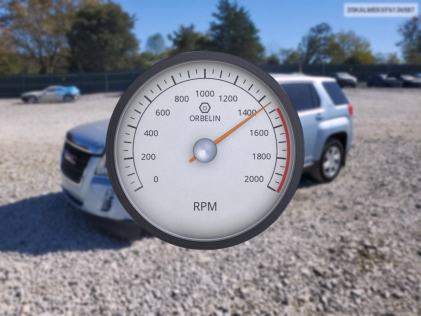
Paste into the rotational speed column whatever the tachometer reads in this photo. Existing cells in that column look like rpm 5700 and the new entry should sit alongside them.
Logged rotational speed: rpm 1450
